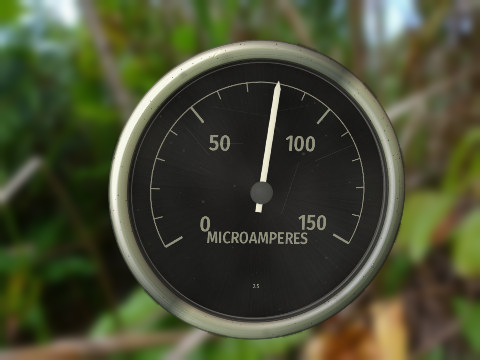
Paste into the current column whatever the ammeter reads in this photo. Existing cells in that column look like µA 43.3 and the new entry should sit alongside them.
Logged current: µA 80
